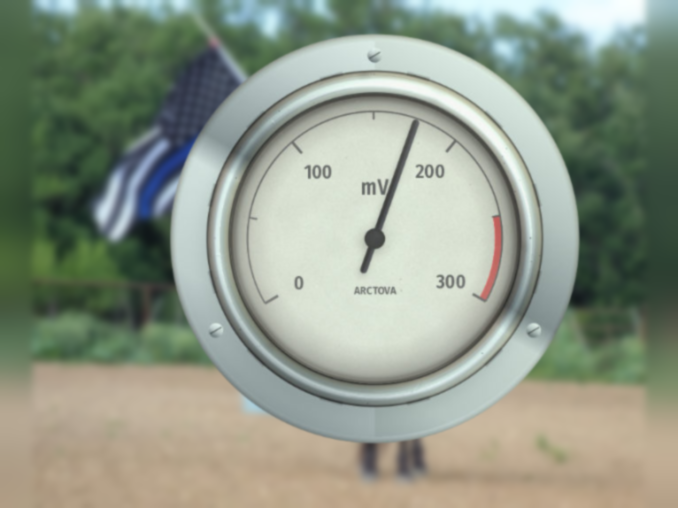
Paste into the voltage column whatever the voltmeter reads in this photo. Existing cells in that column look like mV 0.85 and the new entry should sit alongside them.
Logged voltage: mV 175
